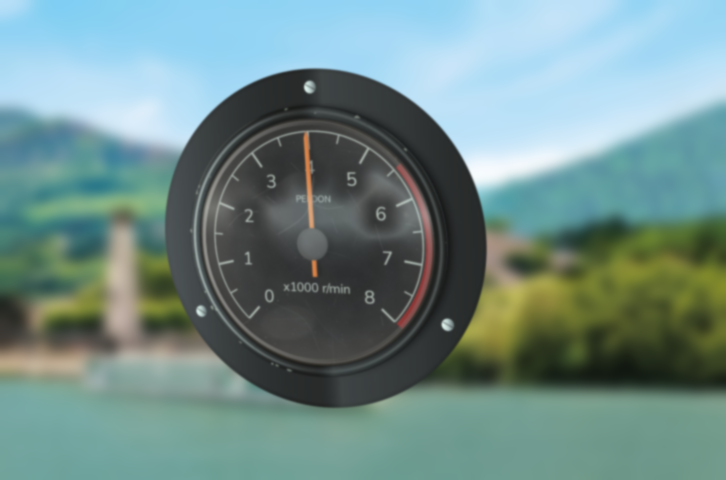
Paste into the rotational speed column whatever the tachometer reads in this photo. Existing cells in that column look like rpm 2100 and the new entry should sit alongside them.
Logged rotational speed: rpm 4000
